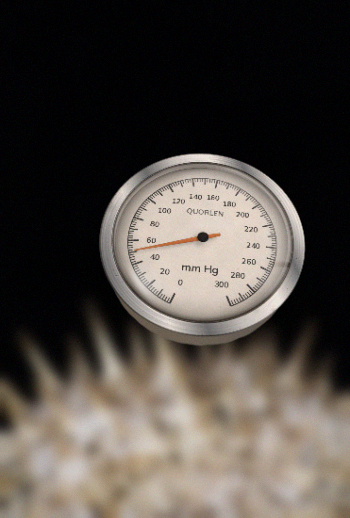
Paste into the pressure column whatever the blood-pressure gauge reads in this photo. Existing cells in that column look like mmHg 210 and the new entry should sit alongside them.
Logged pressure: mmHg 50
